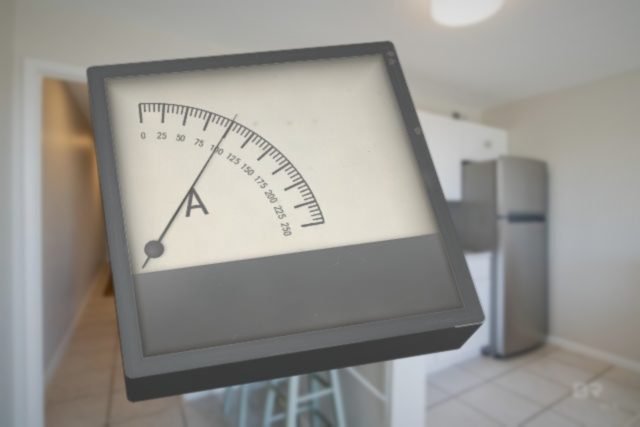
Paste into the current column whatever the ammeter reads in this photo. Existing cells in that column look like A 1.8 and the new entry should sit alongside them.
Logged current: A 100
